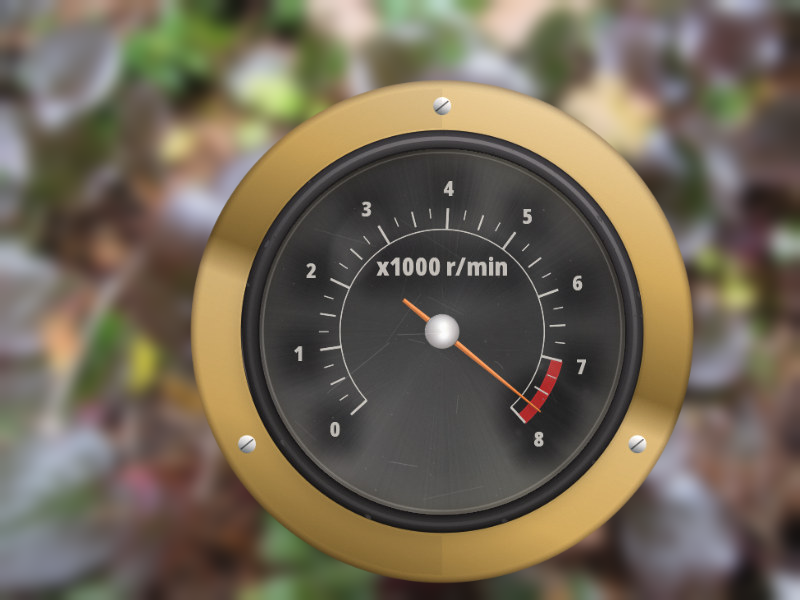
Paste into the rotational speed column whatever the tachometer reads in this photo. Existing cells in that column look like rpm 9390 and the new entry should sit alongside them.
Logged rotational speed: rpm 7750
